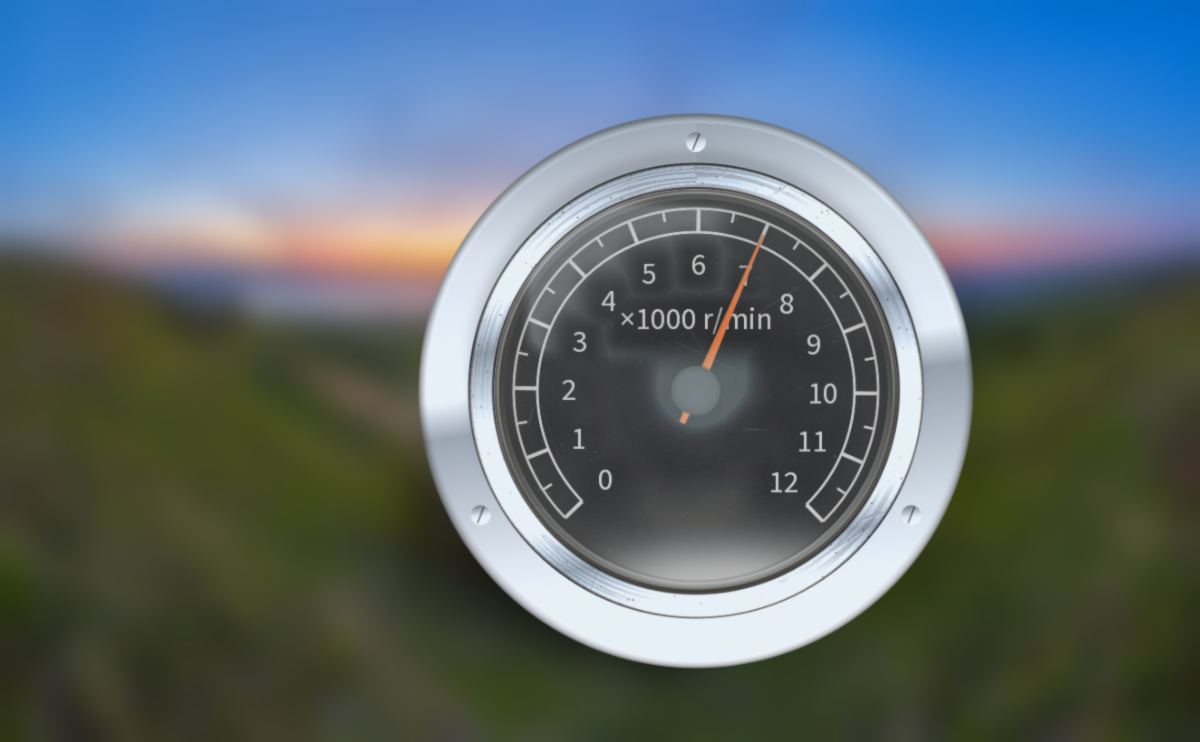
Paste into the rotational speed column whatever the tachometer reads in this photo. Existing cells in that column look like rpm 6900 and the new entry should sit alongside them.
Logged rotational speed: rpm 7000
